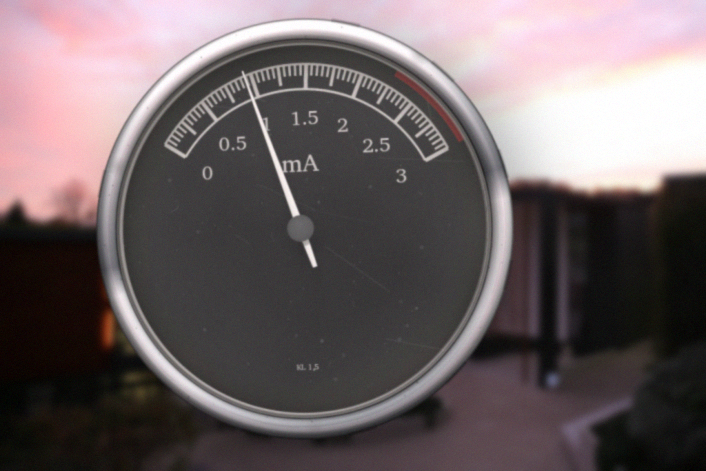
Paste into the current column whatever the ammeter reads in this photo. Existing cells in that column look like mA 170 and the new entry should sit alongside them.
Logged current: mA 0.95
